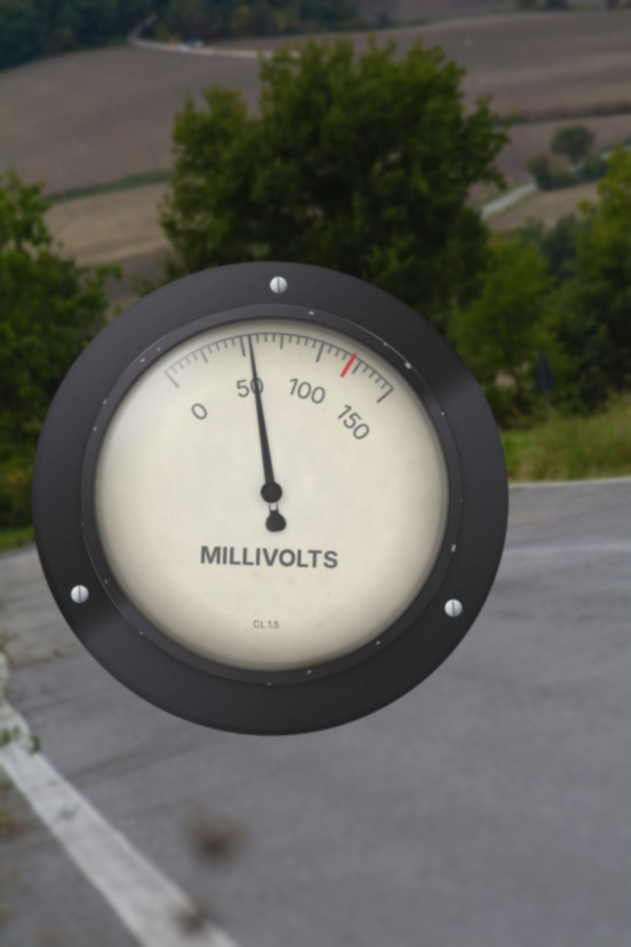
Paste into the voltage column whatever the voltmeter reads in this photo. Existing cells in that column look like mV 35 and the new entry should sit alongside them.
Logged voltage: mV 55
